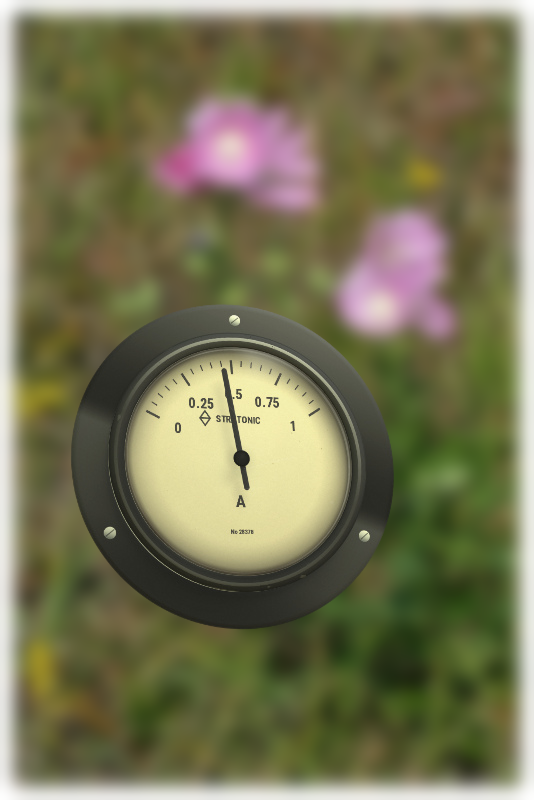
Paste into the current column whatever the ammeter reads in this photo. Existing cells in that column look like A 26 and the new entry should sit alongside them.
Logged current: A 0.45
